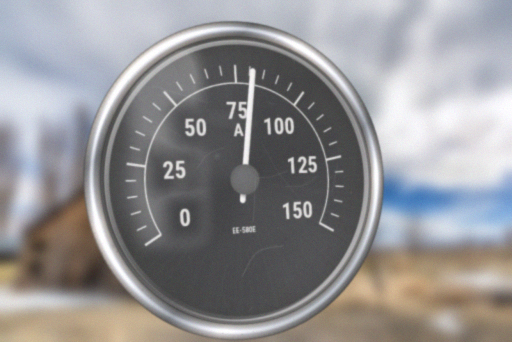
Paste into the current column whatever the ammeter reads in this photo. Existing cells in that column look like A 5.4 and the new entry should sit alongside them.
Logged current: A 80
